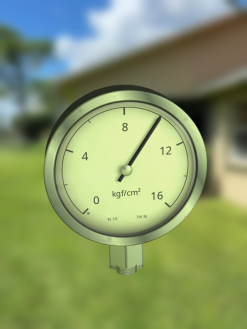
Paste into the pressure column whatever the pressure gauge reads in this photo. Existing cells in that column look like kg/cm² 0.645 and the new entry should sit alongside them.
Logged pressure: kg/cm² 10
